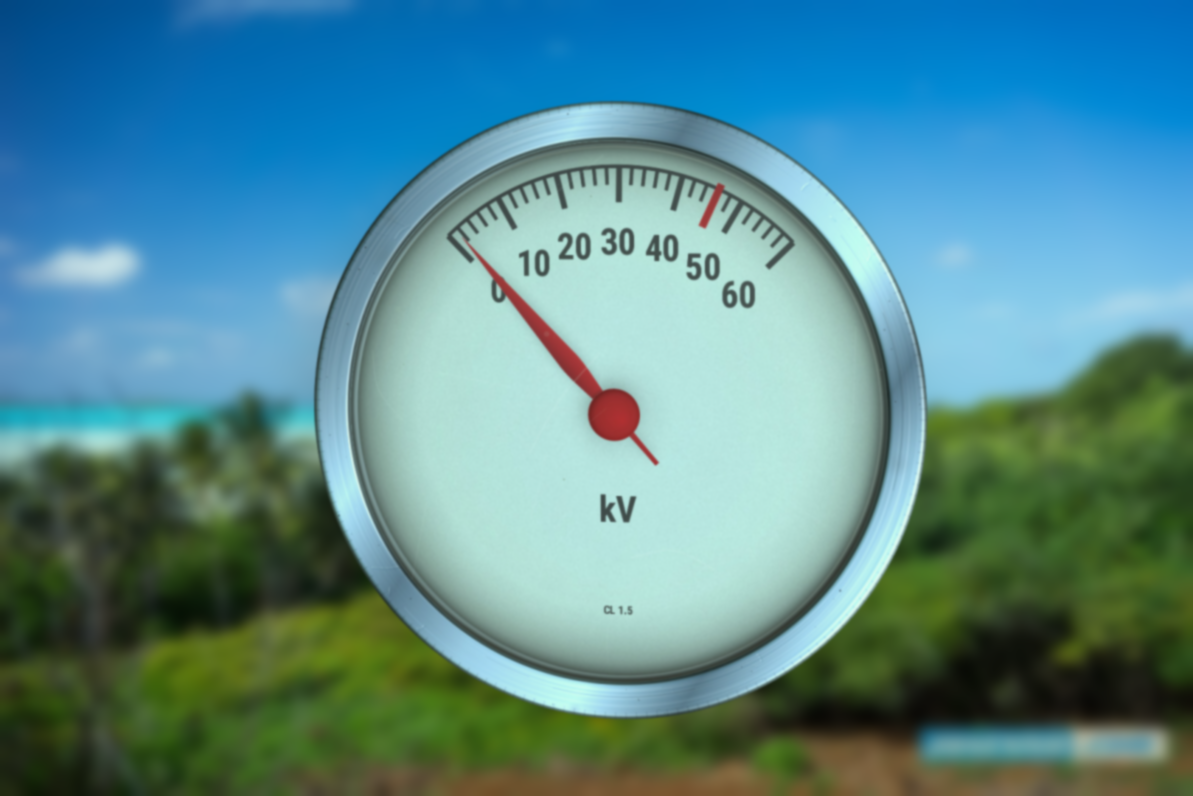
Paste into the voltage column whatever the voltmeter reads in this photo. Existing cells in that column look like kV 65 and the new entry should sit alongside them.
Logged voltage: kV 2
